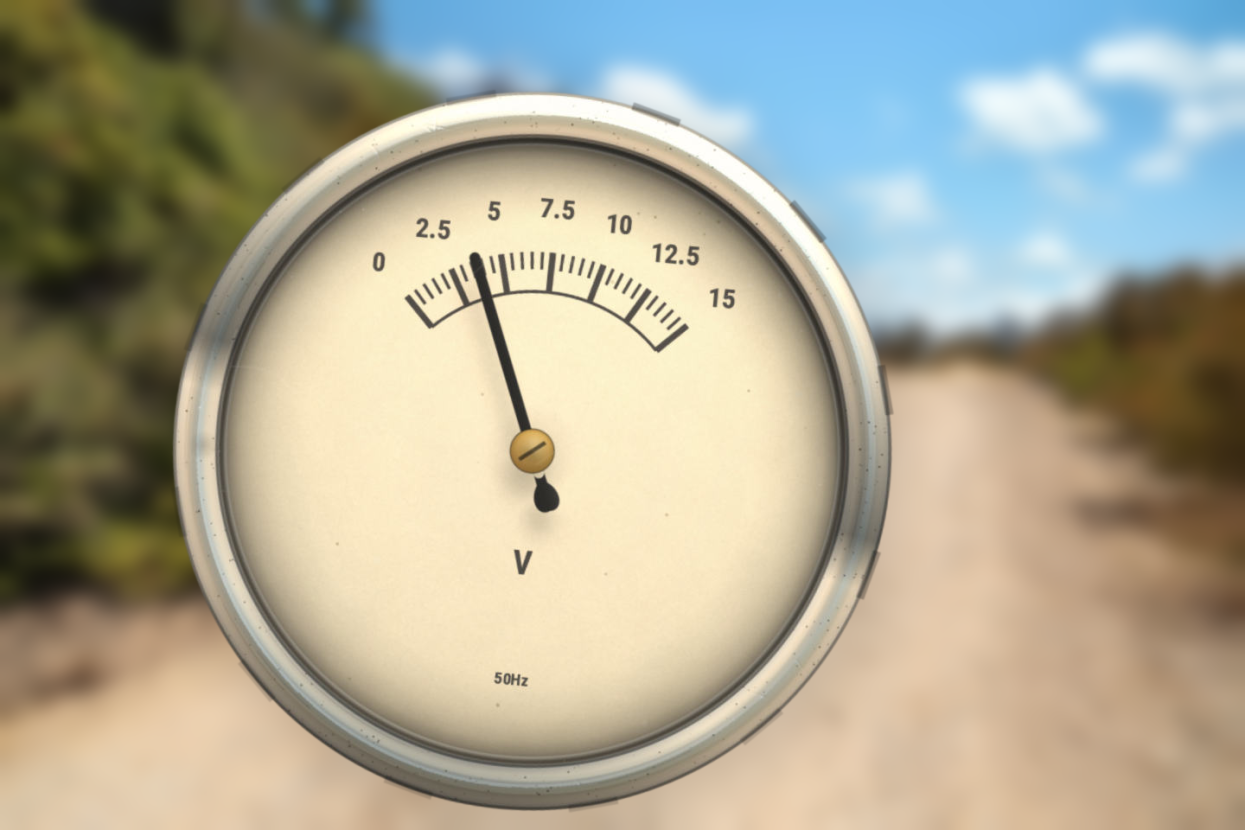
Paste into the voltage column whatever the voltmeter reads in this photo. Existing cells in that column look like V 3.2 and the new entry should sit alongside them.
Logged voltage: V 3.75
